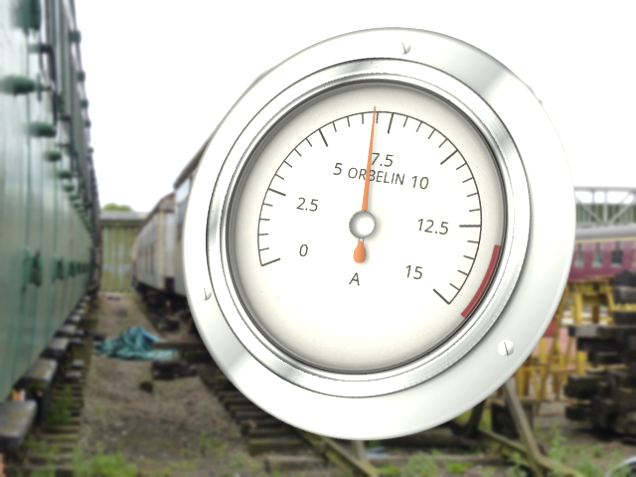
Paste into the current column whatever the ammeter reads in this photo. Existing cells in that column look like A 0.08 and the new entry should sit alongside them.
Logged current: A 7
